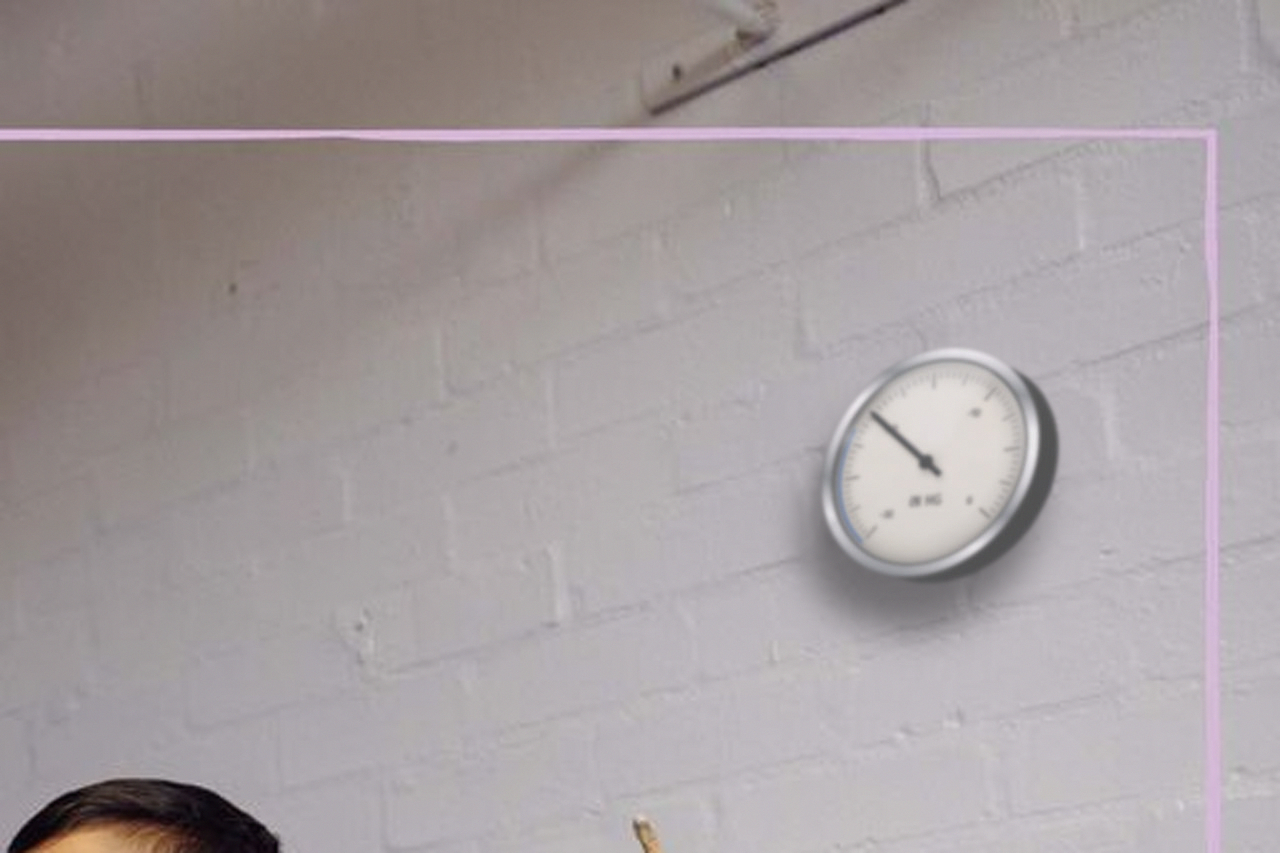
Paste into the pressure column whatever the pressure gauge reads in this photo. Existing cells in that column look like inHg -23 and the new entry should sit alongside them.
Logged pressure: inHg -20
